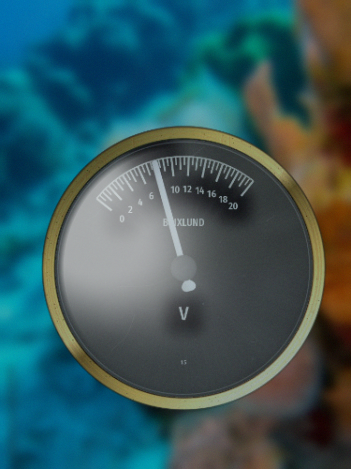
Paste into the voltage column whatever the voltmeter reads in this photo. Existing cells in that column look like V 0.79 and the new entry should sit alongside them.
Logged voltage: V 8
